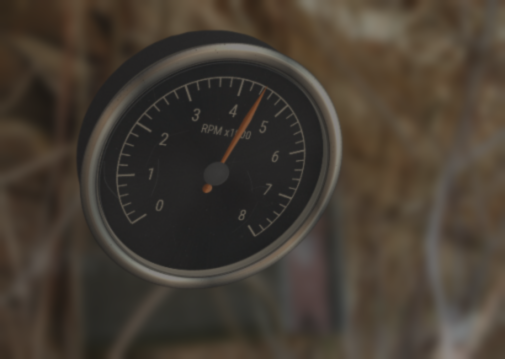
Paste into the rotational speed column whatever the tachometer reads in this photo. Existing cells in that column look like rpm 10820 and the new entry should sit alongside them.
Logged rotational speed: rpm 4400
